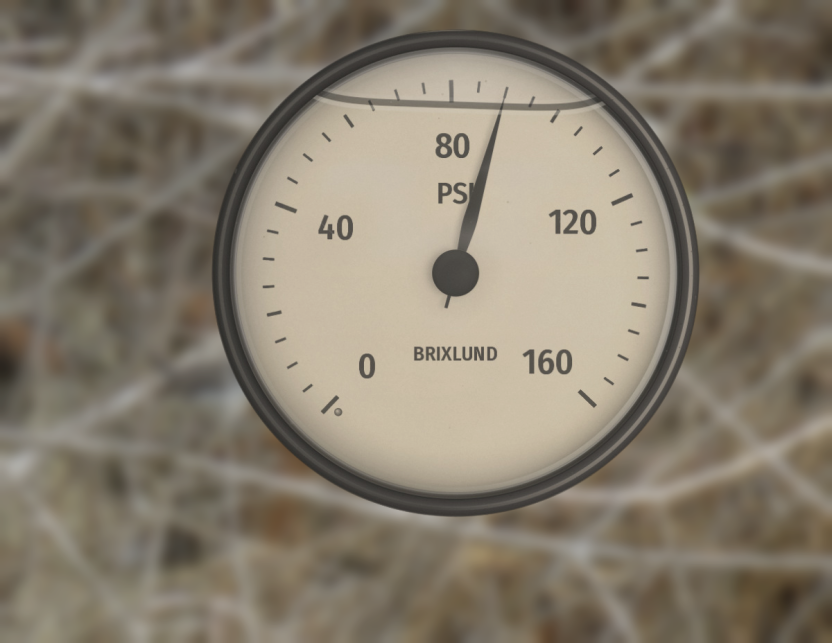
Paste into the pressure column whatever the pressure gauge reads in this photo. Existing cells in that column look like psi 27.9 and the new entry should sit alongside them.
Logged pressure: psi 90
